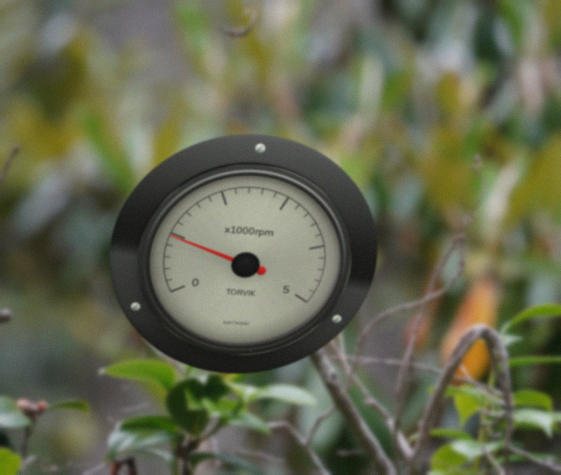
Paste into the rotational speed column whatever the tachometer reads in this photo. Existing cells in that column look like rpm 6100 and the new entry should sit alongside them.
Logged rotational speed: rpm 1000
